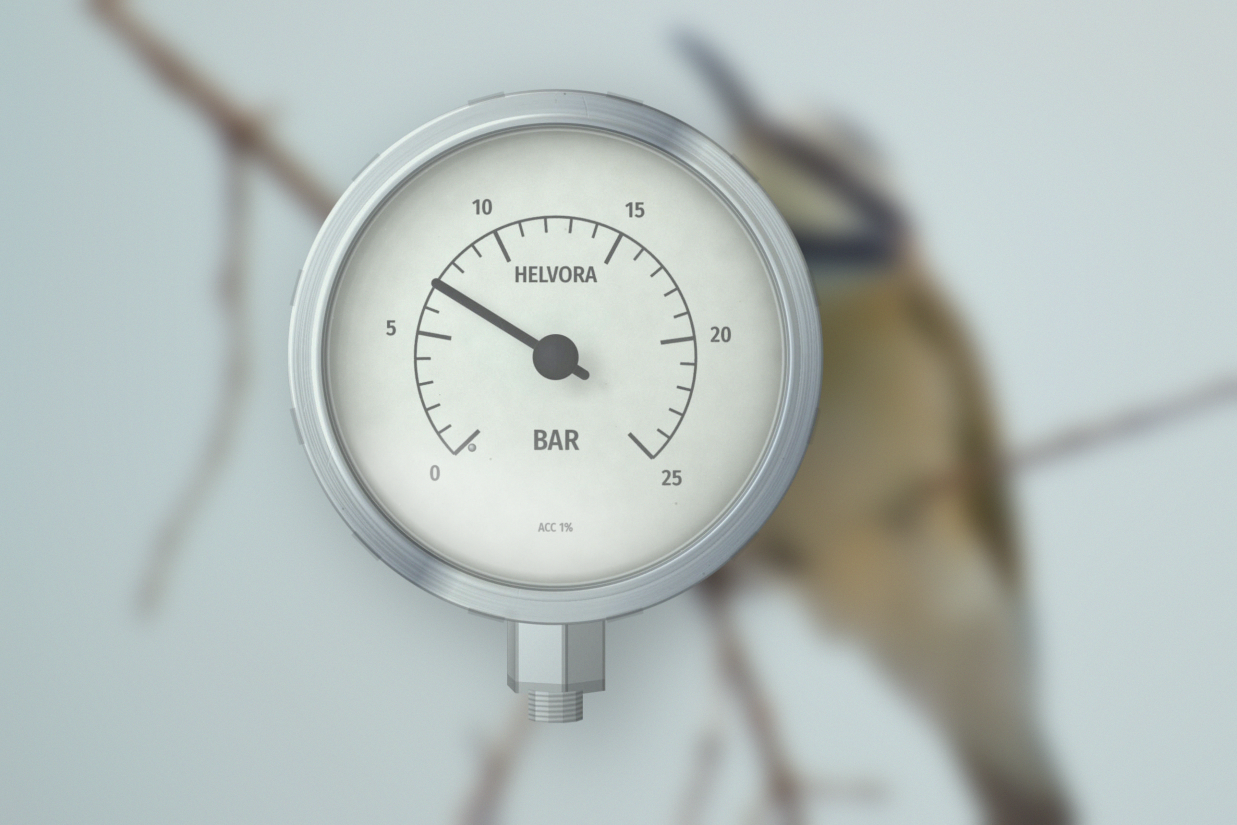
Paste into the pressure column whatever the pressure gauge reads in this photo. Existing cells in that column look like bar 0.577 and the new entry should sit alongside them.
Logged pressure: bar 7
